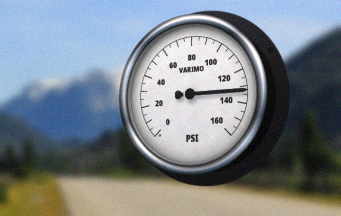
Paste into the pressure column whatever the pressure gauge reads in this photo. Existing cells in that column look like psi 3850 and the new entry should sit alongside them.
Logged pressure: psi 132.5
